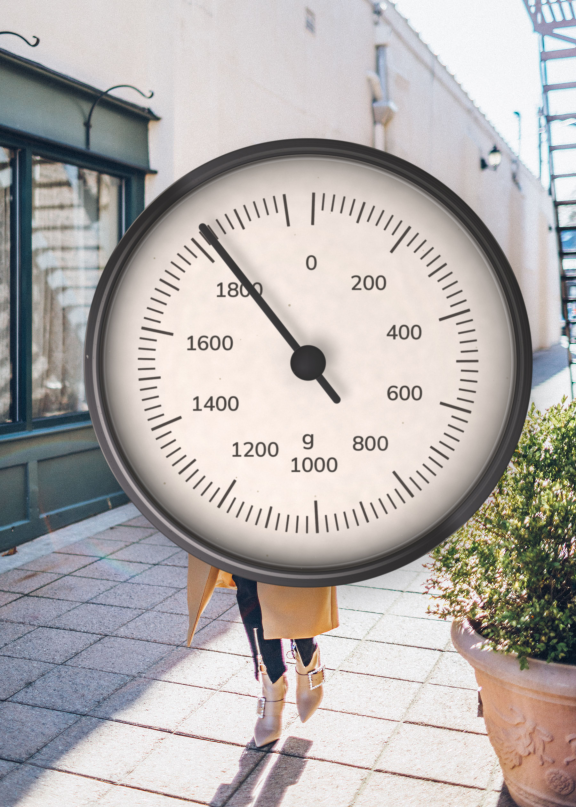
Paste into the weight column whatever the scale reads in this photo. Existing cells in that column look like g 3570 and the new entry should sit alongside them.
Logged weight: g 1830
